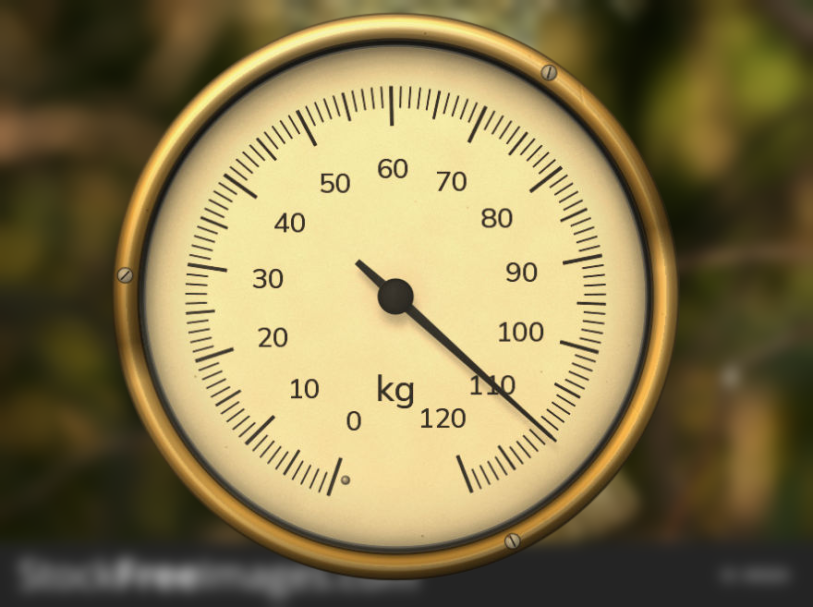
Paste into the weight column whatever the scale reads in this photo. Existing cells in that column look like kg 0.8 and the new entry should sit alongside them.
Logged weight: kg 110
